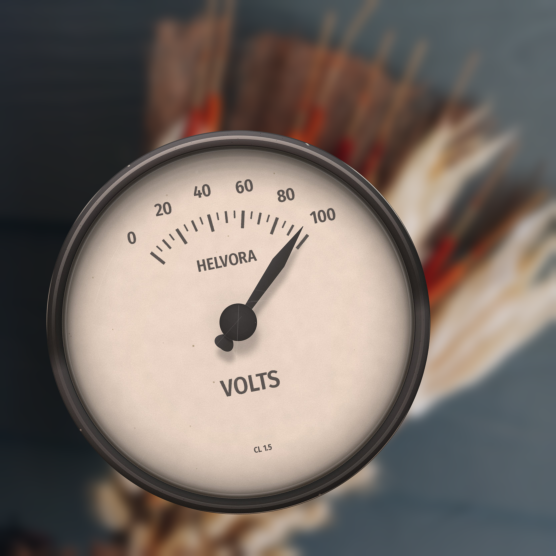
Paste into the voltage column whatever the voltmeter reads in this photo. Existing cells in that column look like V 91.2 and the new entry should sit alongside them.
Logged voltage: V 95
